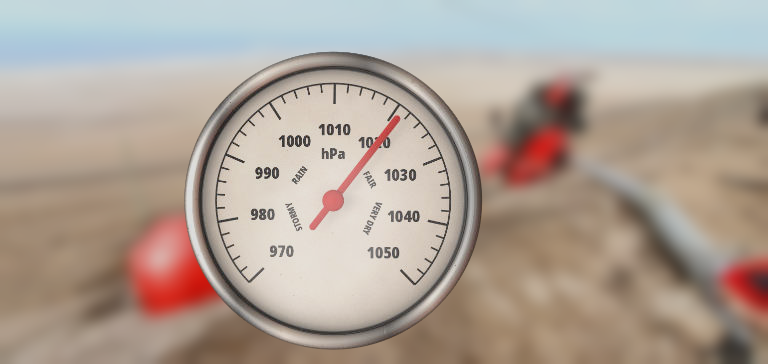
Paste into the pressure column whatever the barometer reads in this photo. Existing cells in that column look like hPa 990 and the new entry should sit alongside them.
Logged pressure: hPa 1021
